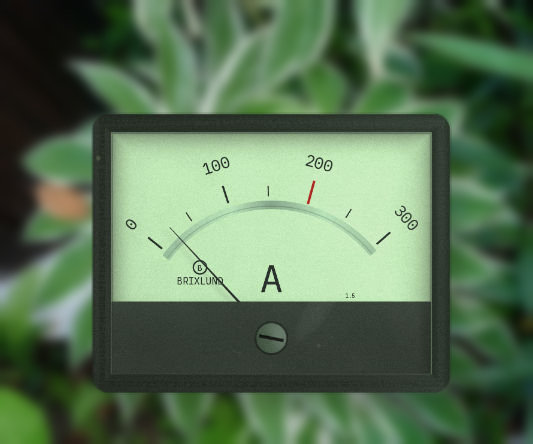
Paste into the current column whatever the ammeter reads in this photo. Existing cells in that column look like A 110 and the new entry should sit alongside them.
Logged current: A 25
